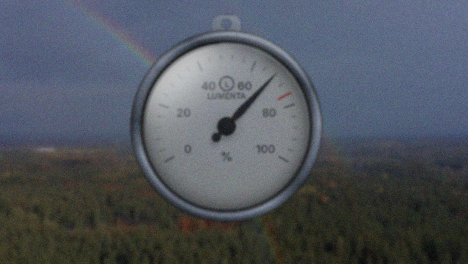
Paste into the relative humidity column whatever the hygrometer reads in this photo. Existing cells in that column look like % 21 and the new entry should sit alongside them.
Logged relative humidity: % 68
